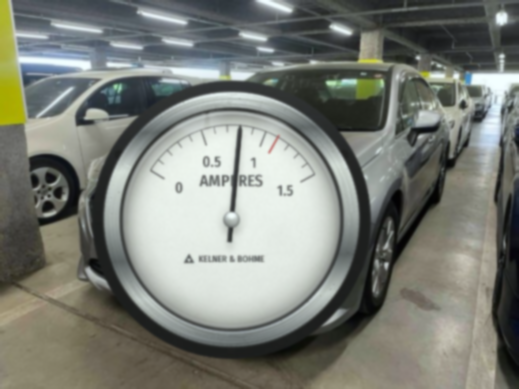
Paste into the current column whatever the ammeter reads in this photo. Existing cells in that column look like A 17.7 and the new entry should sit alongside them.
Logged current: A 0.8
